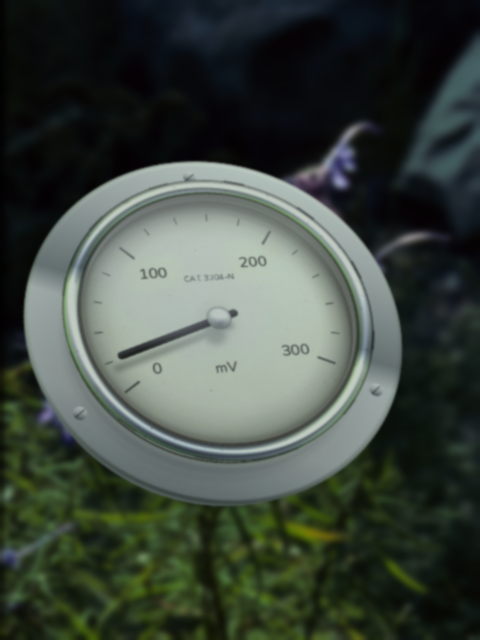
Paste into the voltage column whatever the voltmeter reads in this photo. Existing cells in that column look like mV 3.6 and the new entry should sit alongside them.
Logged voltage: mV 20
